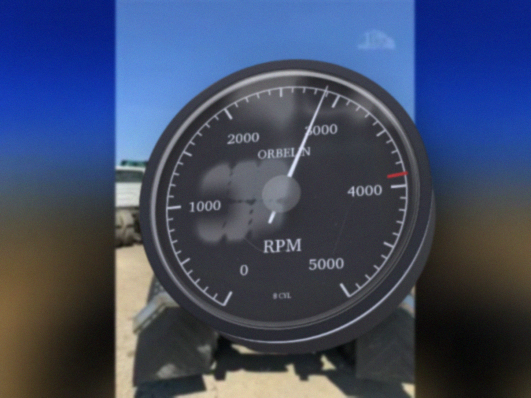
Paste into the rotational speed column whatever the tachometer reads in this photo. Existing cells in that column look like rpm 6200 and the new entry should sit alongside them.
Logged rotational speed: rpm 2900
